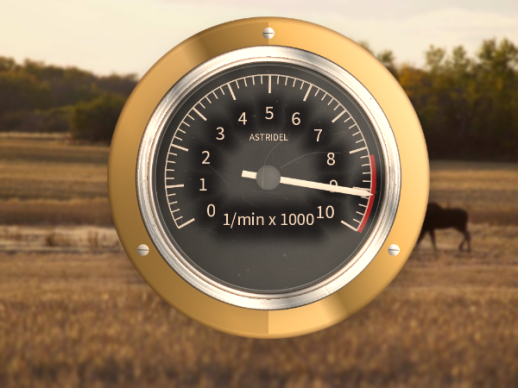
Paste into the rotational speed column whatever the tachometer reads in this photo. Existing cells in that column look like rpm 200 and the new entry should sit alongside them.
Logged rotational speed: rpm 9100
